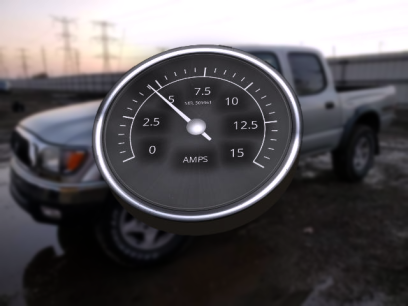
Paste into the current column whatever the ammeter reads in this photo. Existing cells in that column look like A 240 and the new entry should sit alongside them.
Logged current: A 4.5
